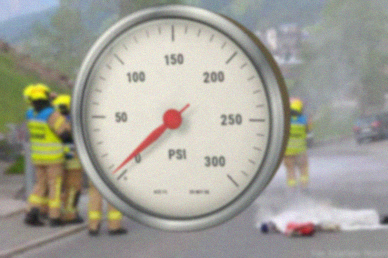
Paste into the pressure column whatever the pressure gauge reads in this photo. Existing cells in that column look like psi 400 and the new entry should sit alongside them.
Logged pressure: psi 5
